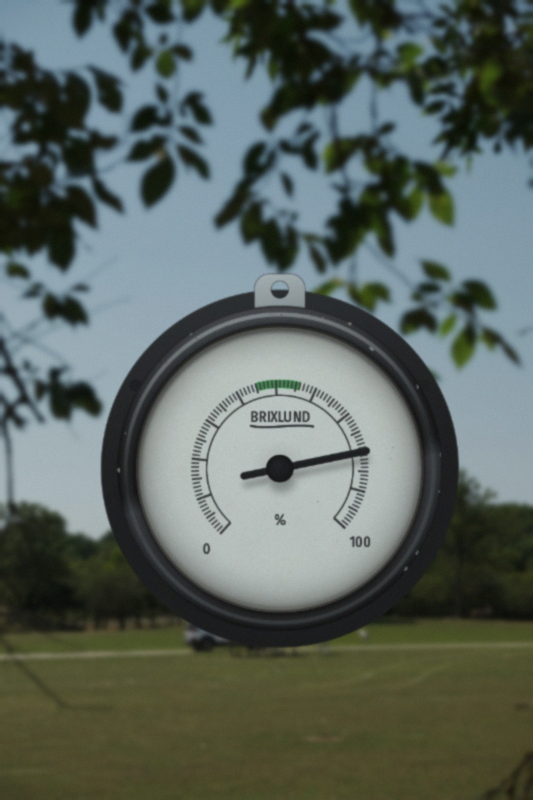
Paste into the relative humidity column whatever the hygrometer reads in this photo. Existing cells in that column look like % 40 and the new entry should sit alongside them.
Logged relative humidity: % 80
